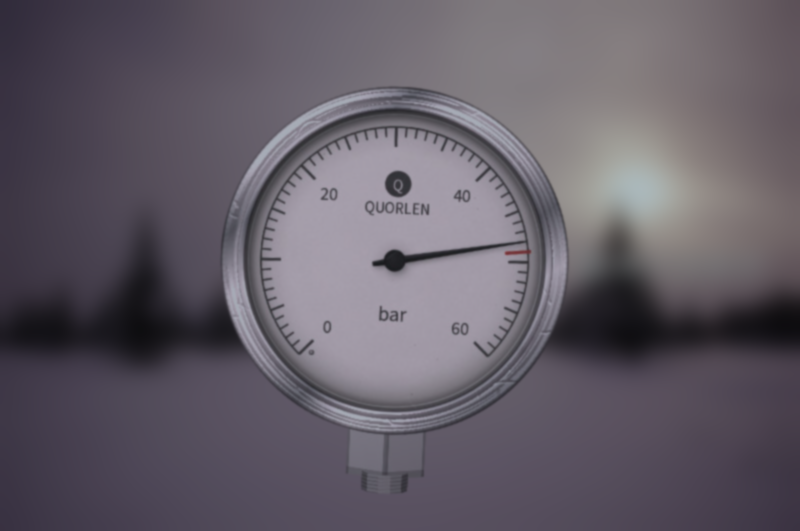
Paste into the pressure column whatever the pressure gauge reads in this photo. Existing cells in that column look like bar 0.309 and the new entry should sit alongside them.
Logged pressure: bar 48
